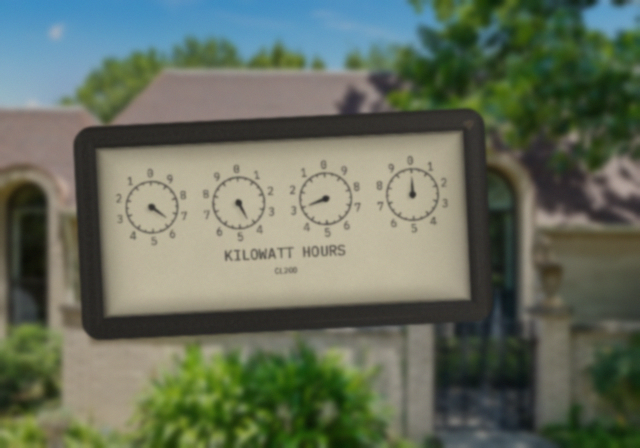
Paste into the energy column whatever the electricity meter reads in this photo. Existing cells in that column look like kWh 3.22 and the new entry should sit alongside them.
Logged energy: kWh 6430
